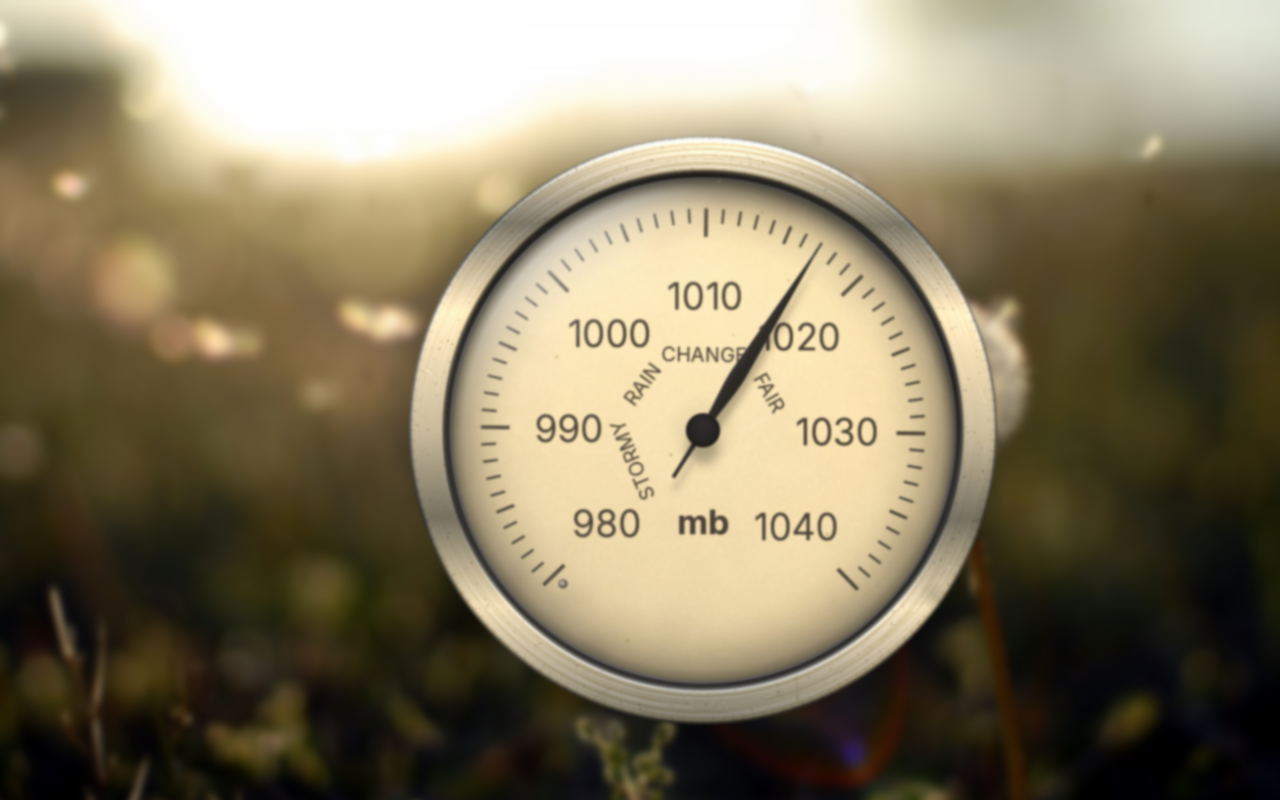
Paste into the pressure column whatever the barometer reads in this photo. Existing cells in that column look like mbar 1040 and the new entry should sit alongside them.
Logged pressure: mbar 1017
